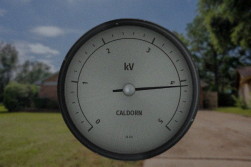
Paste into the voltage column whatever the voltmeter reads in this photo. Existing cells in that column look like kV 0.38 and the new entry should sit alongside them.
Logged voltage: kV 4.1
